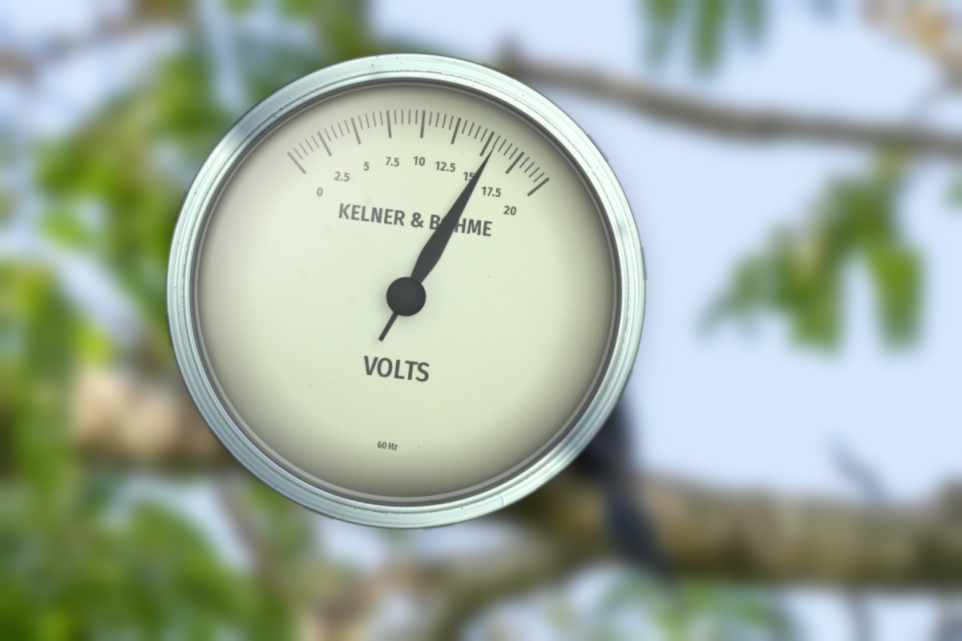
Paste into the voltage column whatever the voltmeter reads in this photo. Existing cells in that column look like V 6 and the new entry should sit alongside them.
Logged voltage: V 15.5
